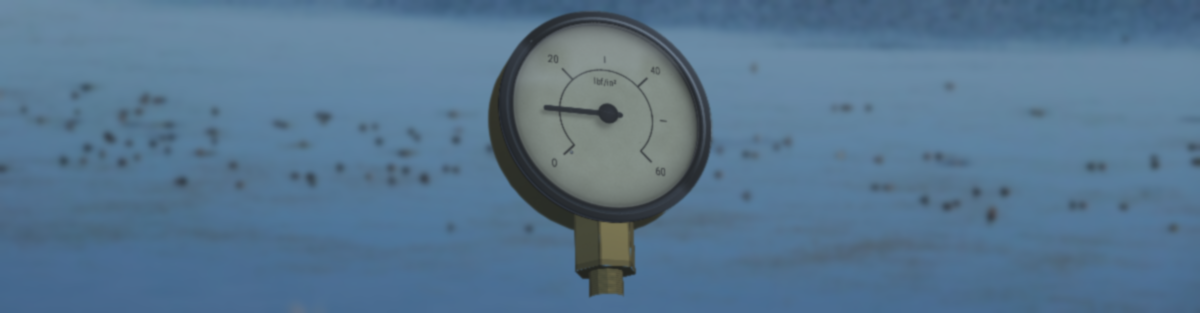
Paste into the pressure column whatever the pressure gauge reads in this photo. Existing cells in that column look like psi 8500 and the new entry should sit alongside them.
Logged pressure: psi 10
